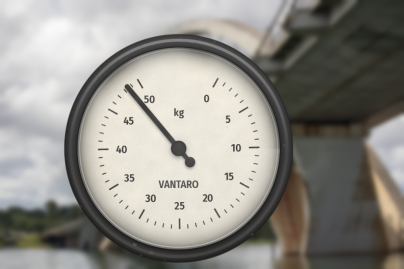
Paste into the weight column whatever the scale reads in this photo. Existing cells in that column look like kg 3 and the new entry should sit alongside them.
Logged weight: kg 48.5
